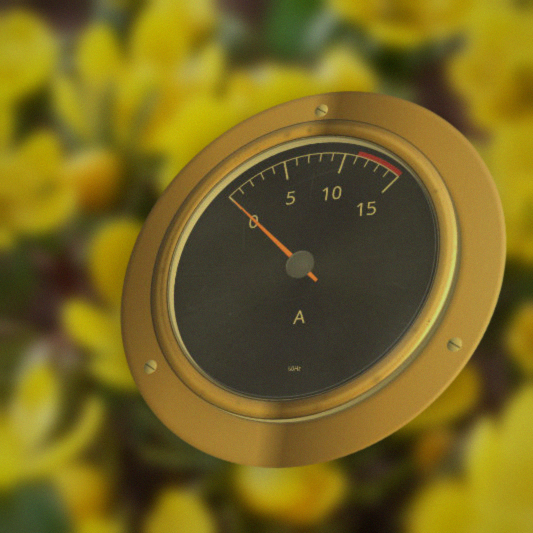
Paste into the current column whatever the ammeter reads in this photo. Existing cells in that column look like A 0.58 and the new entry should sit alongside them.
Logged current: A 0
